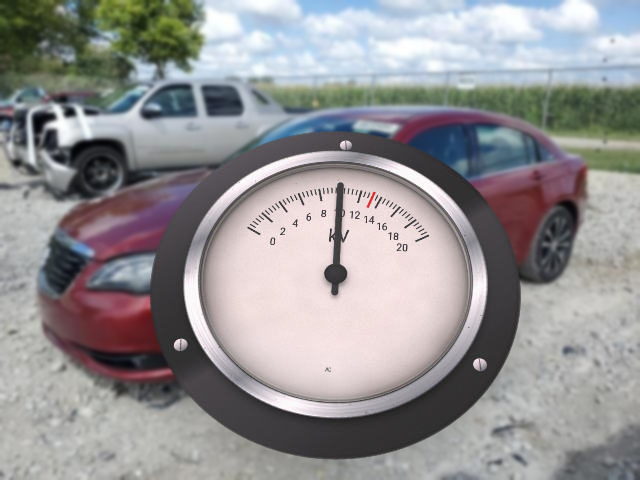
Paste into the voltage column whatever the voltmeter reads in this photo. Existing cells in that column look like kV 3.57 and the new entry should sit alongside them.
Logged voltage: kV 10
